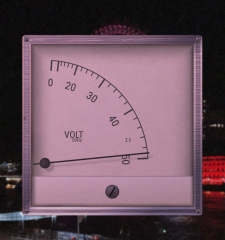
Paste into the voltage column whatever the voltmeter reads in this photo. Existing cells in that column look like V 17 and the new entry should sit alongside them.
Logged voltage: V 49
